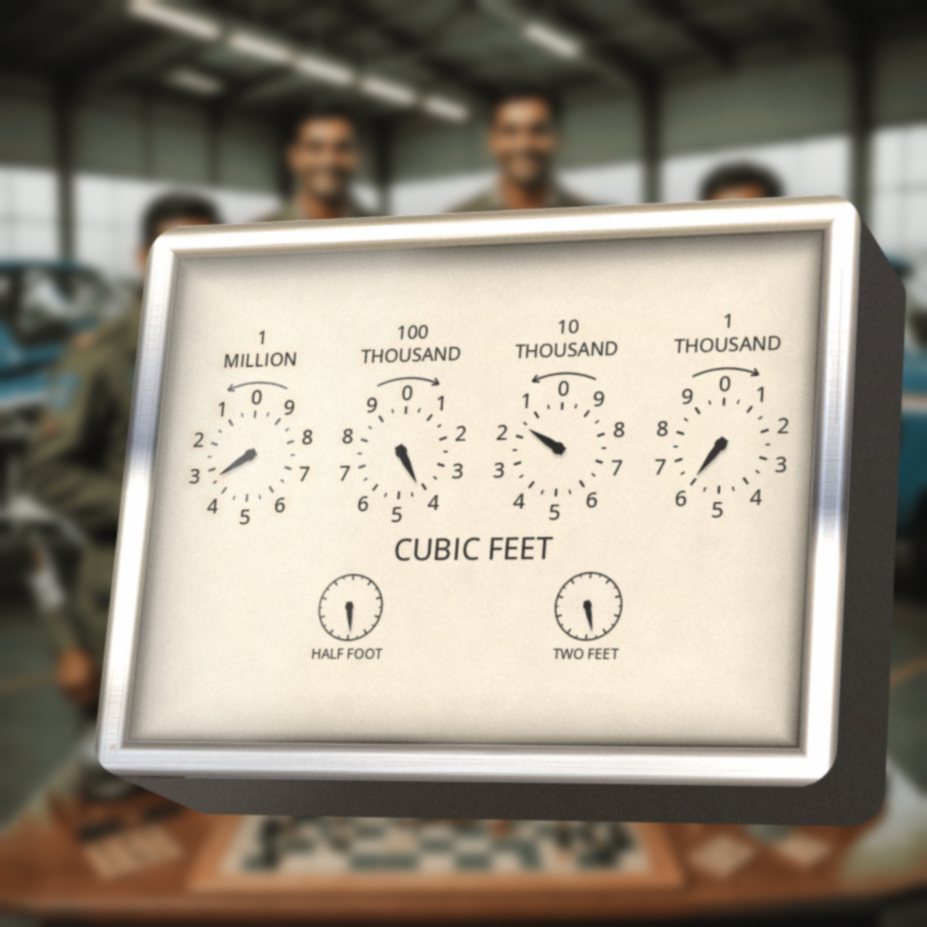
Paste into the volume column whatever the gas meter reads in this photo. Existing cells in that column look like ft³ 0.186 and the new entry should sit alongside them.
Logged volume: ft³ 341600
